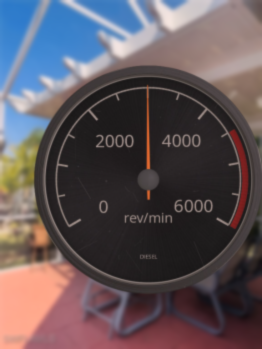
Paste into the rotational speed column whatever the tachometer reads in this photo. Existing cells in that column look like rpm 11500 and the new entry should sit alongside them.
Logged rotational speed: rpm 3000
